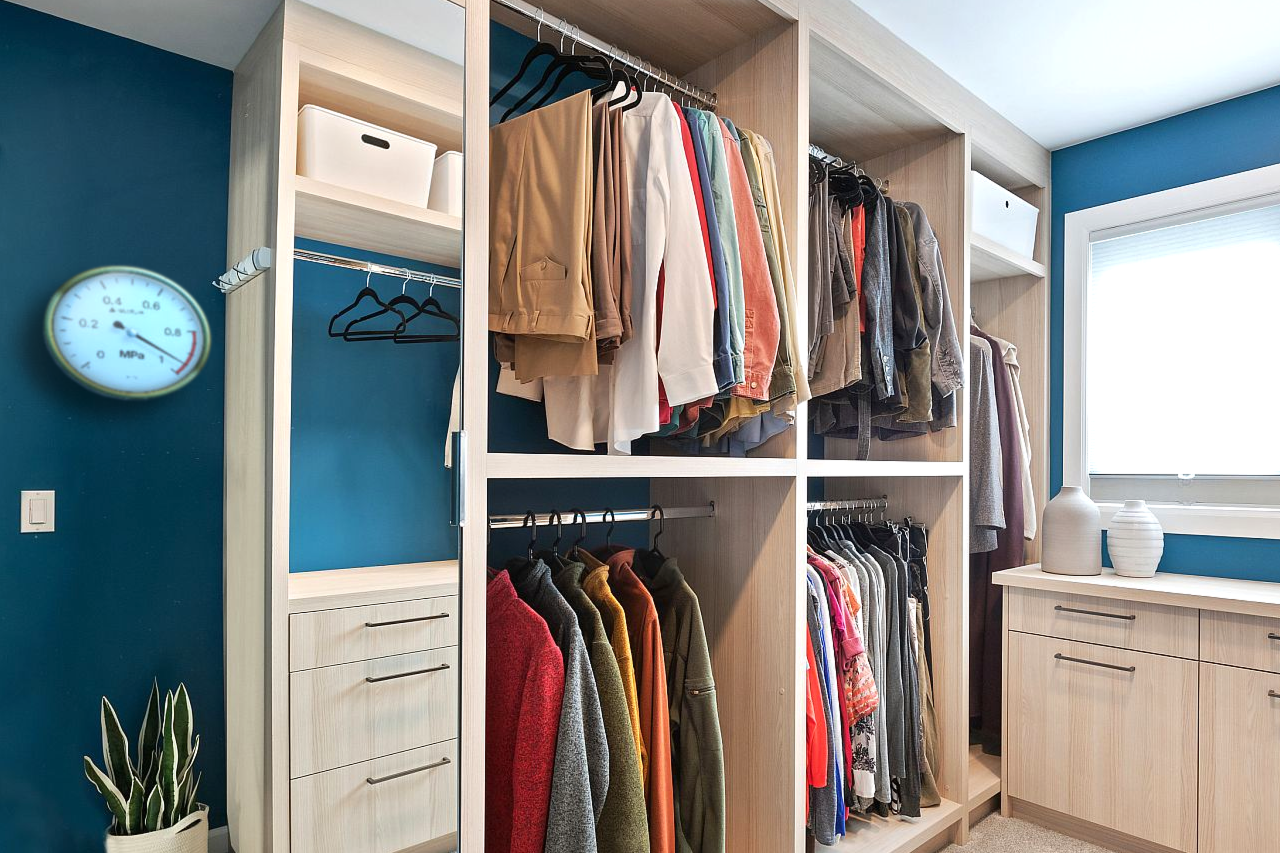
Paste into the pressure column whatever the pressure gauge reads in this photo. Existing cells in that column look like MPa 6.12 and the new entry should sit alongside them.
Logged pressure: MPa 0.95
